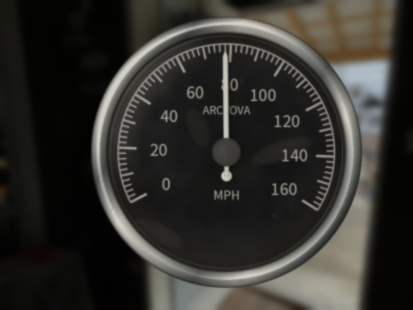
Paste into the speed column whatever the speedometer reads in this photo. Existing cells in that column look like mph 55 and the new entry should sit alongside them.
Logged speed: mph 78
